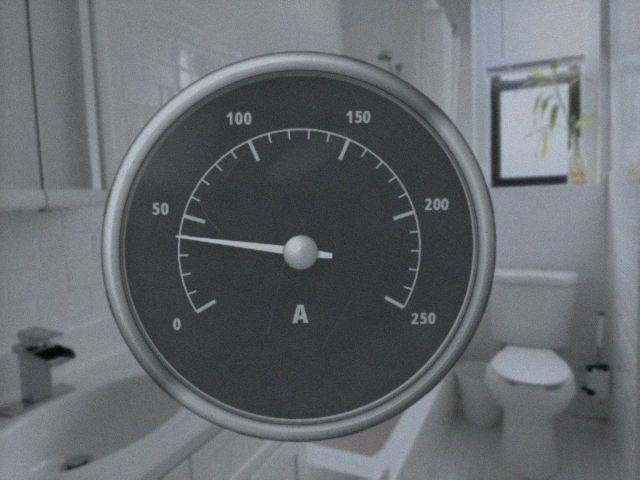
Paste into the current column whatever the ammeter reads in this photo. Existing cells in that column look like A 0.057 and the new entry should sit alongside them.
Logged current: A 40
